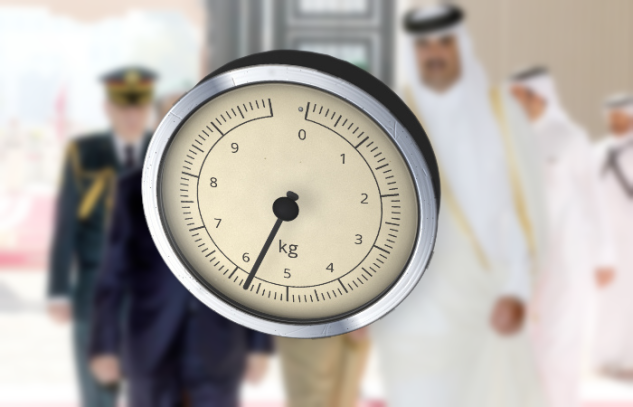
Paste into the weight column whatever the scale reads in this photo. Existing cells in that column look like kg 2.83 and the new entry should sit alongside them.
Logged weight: kg 5.7
